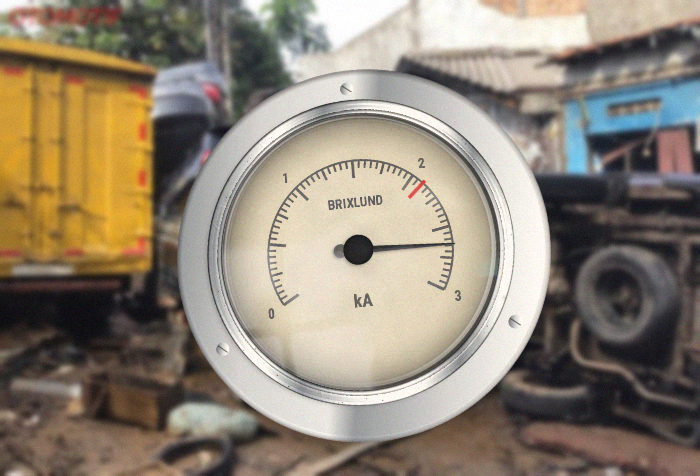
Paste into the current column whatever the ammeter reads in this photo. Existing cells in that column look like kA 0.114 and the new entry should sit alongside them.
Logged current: kA 2.65
